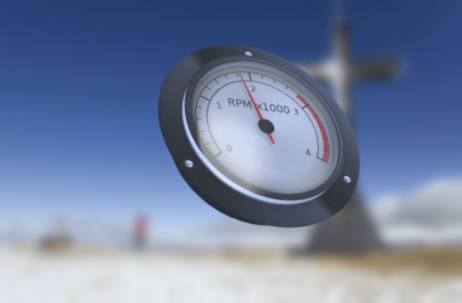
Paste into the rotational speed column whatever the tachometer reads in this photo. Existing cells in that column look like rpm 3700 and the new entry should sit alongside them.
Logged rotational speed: rpm 1800
